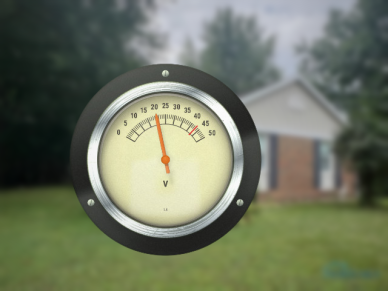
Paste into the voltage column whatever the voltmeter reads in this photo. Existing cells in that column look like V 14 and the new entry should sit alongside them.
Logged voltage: V 20
